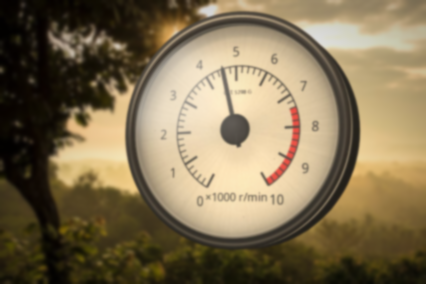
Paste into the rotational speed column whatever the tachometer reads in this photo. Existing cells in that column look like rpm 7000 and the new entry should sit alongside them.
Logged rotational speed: rpm 4600
